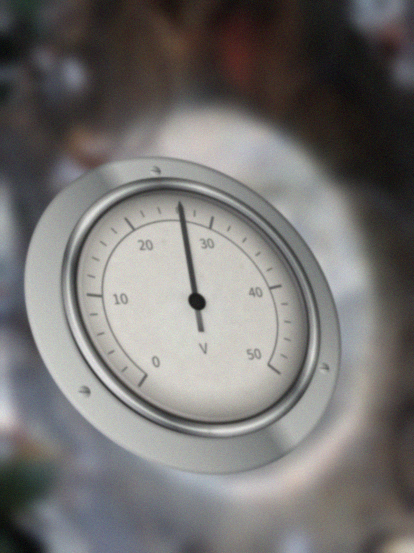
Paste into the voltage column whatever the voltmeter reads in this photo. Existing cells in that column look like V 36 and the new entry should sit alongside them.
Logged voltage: V 26
